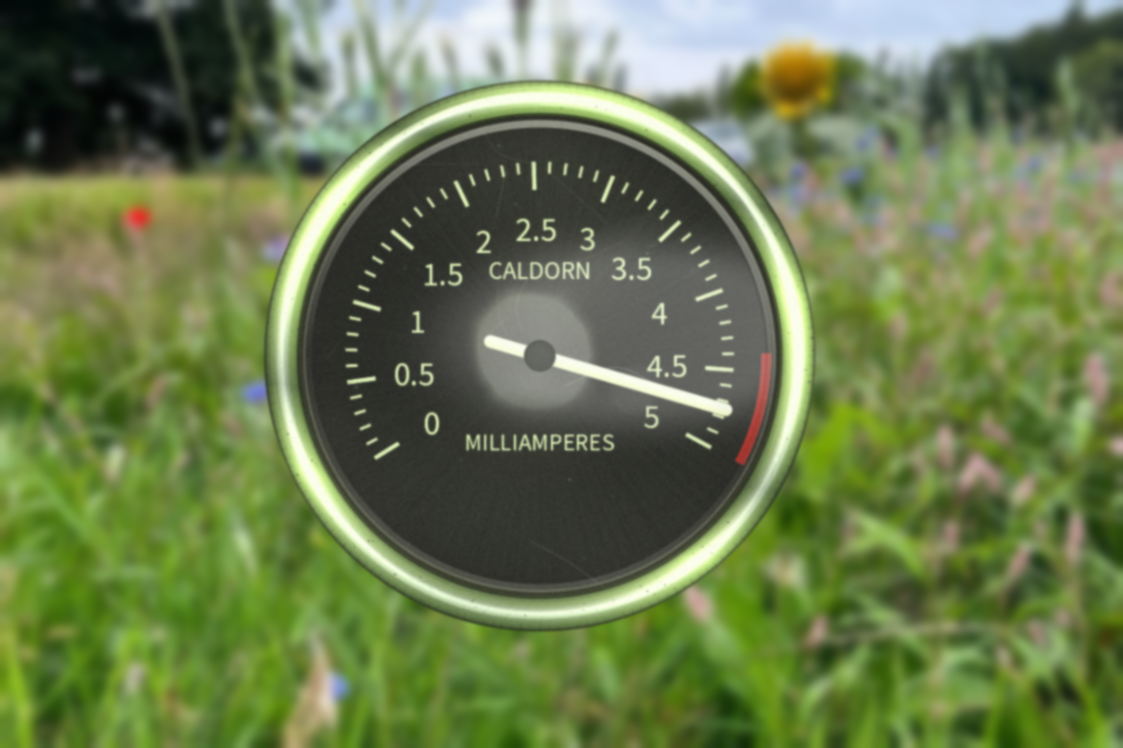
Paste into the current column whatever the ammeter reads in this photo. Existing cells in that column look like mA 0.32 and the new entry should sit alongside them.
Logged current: mA 4.75
